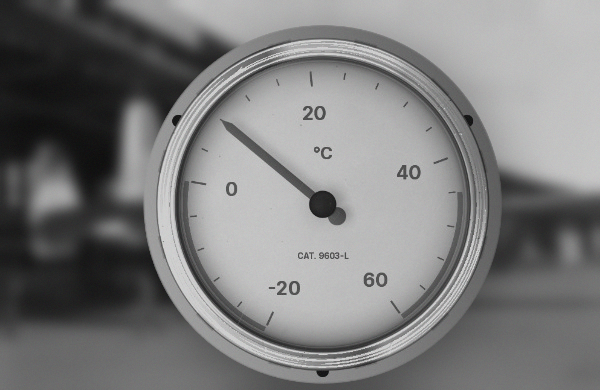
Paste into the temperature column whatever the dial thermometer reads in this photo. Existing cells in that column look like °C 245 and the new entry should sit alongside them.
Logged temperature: °C 8
